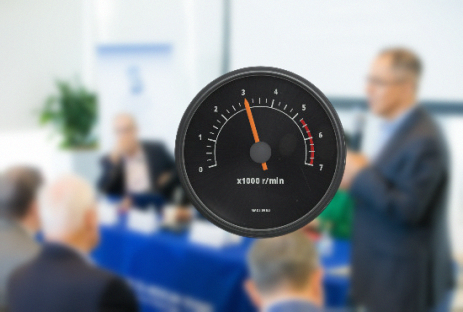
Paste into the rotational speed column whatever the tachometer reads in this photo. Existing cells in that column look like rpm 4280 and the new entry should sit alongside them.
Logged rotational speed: rpm 3000
